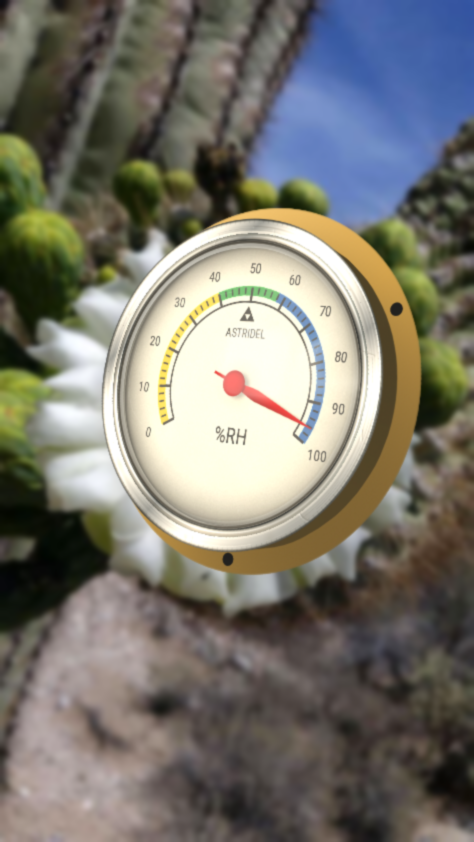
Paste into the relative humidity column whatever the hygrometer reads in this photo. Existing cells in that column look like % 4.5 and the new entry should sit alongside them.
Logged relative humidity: % 96
